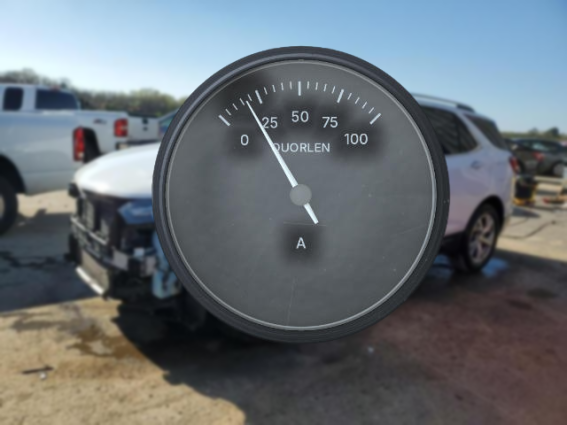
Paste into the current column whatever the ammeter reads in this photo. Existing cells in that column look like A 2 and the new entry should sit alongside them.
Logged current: A 17.5
